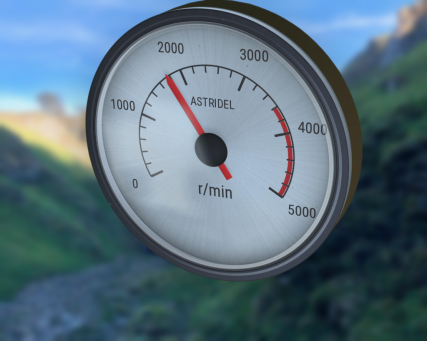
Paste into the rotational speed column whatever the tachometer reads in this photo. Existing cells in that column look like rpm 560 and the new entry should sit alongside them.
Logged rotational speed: rpm 1800
